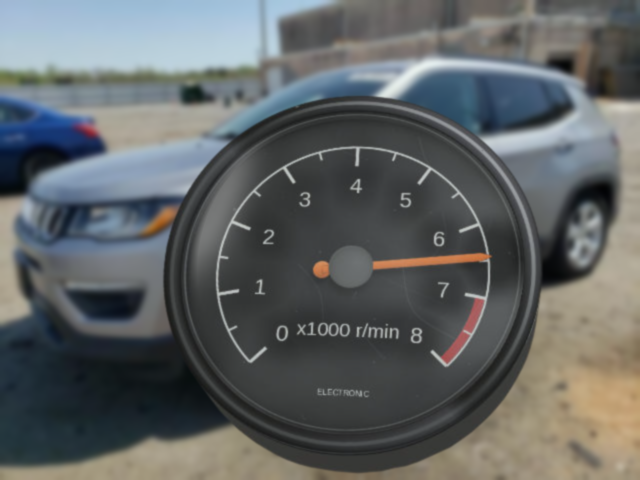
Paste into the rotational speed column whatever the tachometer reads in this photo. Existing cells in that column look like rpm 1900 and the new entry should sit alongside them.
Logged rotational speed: rpm 6500
